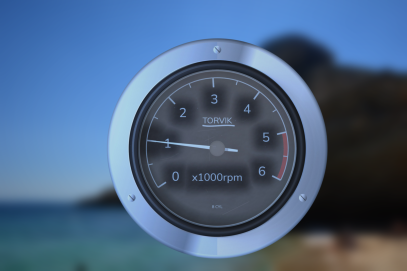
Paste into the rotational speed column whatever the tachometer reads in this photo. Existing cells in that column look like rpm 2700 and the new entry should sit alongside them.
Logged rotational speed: rpm 1000
